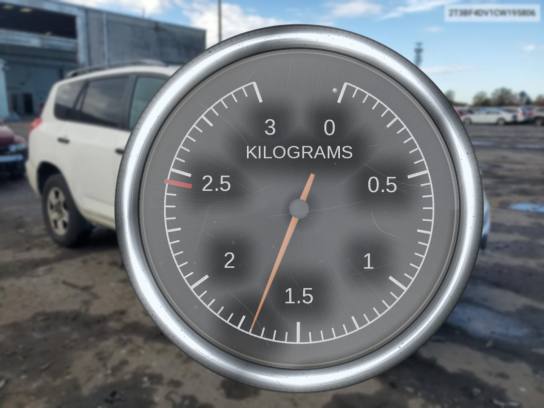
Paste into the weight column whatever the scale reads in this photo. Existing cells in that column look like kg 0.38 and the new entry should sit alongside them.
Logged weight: kg 1.7
